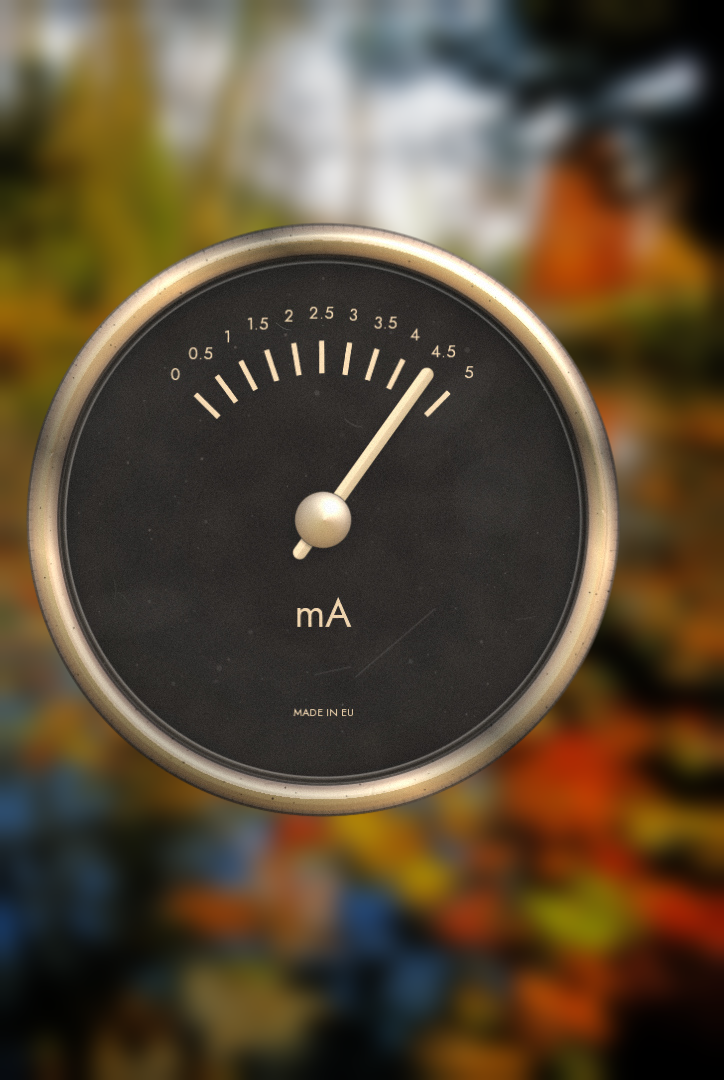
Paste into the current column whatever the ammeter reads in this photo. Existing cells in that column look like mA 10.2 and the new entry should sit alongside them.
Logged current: mA 4.5
